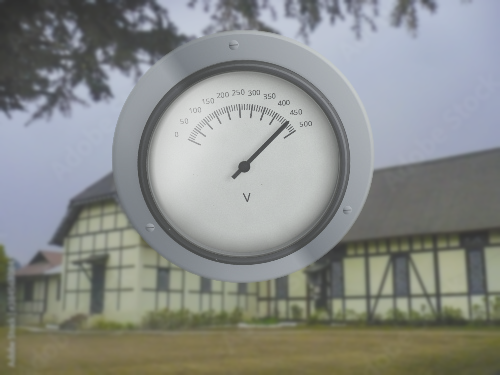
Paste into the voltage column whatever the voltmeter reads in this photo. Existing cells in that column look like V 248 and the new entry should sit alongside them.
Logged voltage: V 450
